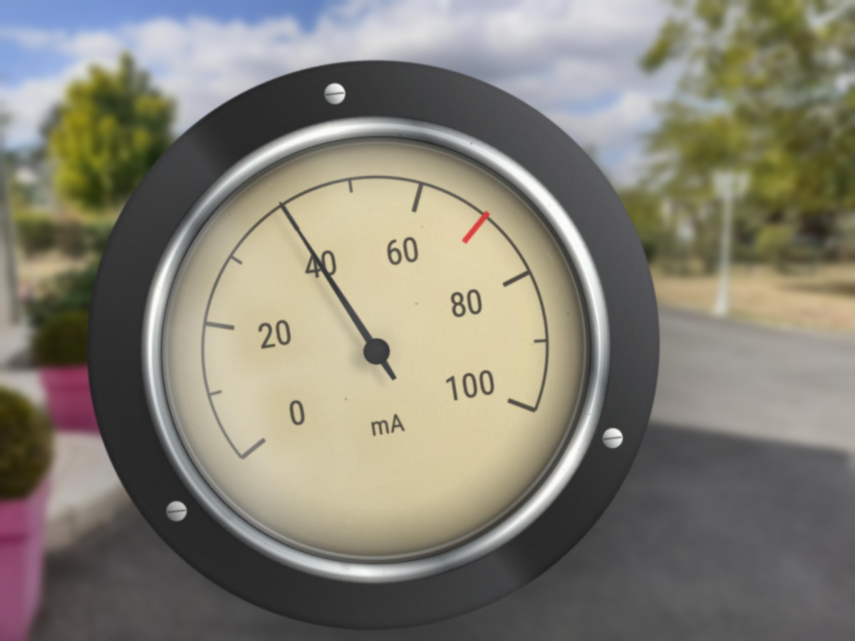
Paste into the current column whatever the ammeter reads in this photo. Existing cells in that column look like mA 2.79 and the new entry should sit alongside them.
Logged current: mA 40
